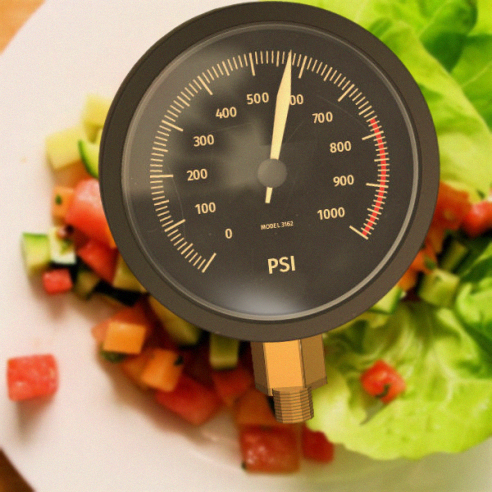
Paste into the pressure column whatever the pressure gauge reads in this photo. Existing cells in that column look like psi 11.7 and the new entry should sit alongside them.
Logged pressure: psi 570
